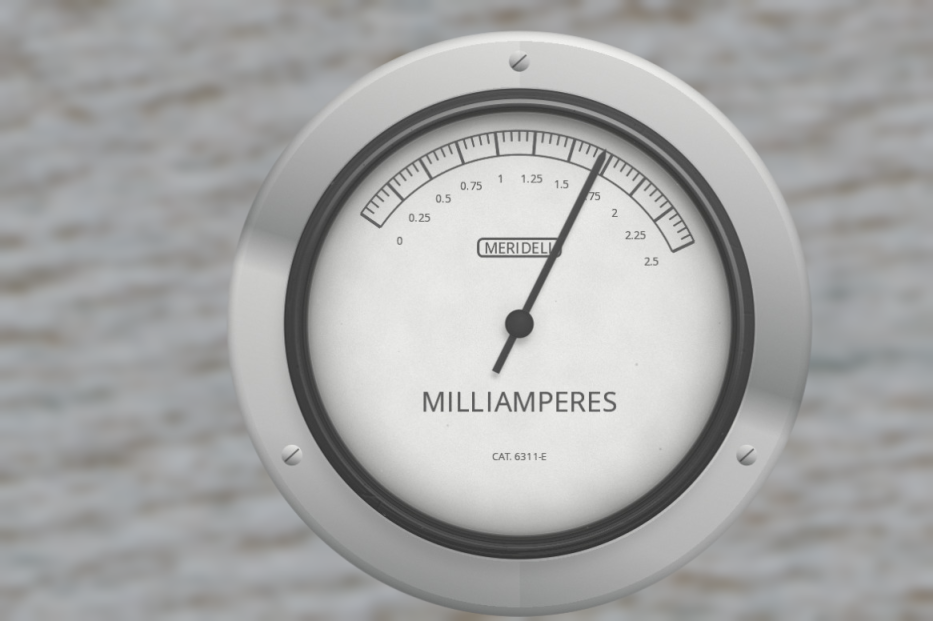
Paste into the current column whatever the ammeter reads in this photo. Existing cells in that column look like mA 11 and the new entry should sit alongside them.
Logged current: mA 1.7
